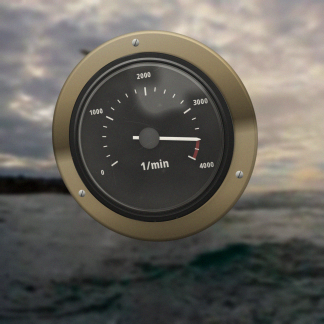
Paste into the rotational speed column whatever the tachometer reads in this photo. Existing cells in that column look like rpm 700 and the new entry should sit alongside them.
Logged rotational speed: rpm 3600
